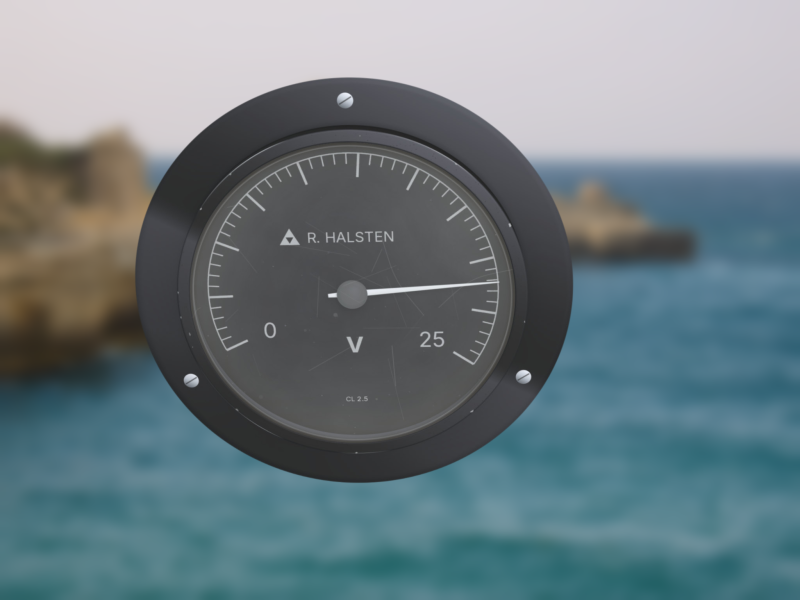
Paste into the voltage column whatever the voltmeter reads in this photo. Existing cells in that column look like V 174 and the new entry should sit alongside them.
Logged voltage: V 21
